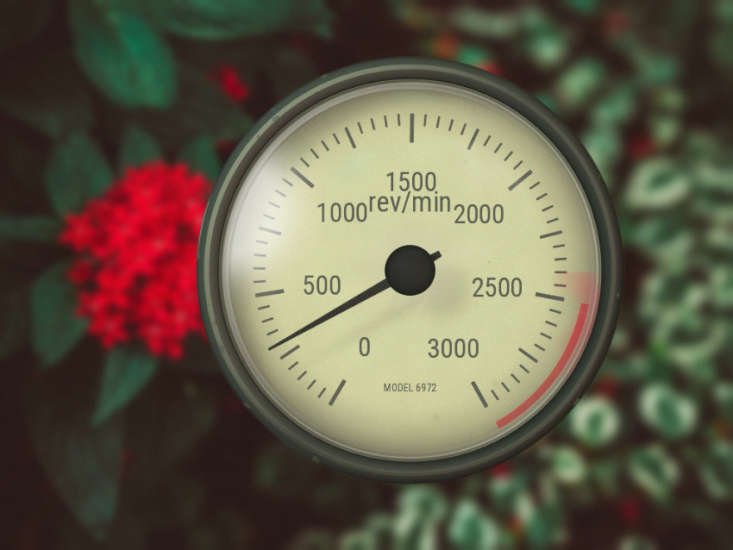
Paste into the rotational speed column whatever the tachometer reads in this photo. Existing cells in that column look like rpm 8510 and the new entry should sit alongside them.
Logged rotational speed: rpm 300
